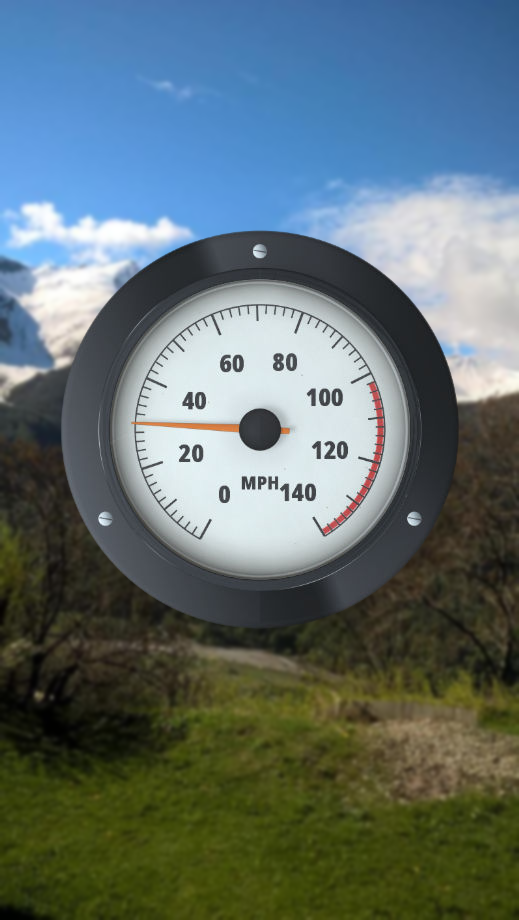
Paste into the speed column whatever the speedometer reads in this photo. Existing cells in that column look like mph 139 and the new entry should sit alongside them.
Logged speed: mph 30
